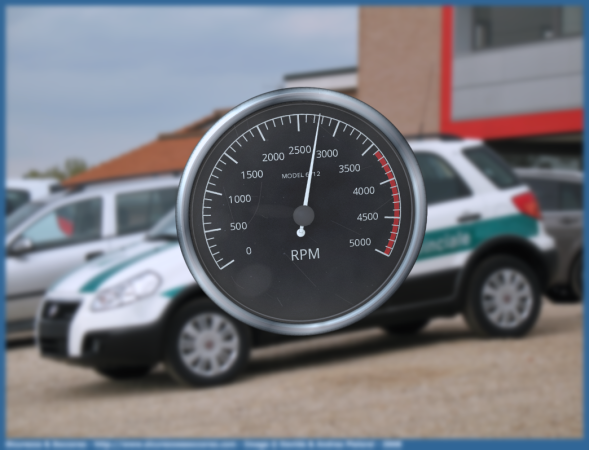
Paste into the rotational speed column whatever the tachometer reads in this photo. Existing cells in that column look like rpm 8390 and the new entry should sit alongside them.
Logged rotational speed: rpm 2750
